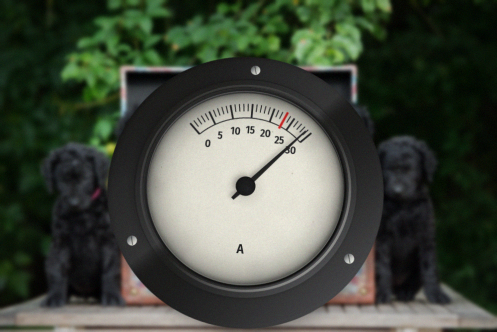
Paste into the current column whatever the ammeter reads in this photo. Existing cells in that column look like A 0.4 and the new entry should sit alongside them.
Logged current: A 29
